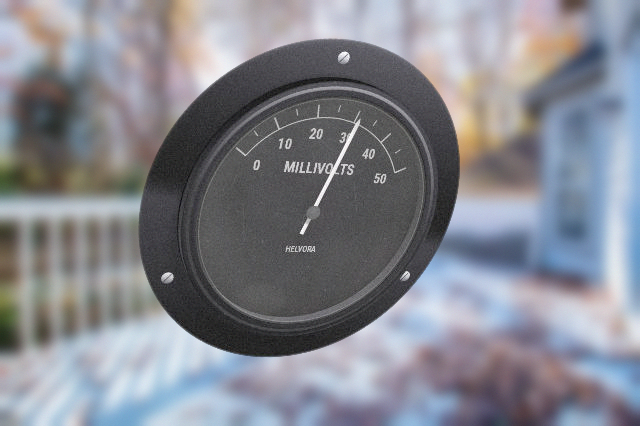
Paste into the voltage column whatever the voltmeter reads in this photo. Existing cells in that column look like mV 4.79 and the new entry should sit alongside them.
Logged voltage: mV 30
